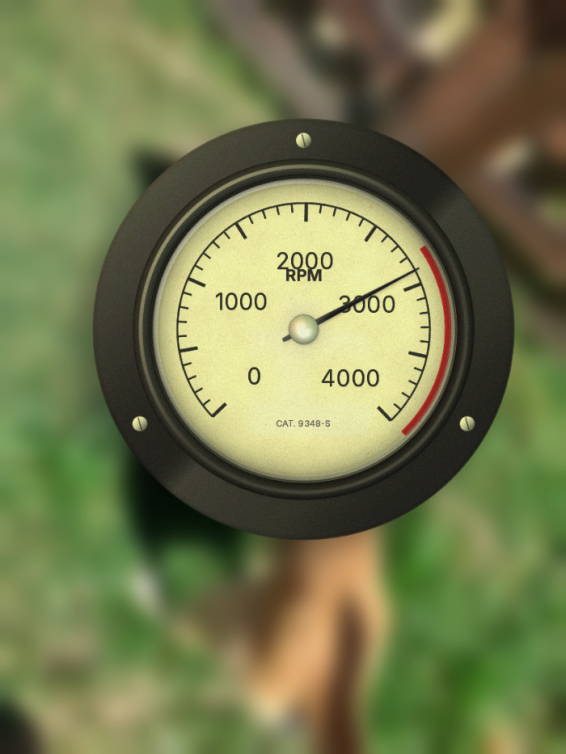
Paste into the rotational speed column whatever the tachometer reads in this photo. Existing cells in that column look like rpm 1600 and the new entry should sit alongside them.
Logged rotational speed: rpm 2900
